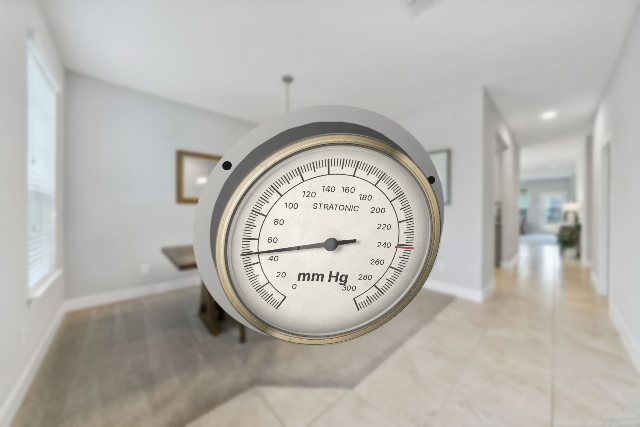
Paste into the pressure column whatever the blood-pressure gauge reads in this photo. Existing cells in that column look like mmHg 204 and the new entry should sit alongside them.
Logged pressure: mmHg 50
